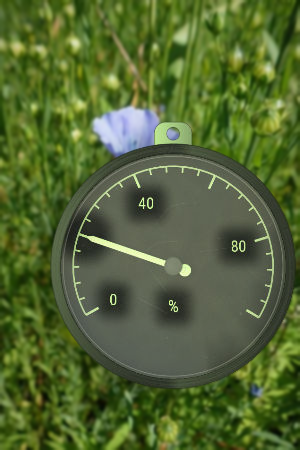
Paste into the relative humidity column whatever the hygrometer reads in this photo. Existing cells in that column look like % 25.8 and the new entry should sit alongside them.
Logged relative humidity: % 20
